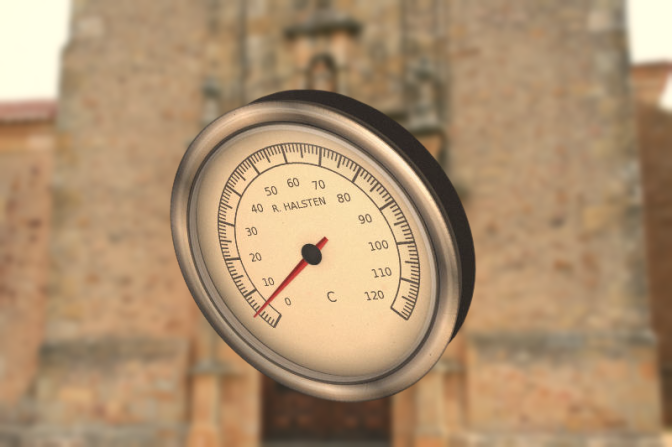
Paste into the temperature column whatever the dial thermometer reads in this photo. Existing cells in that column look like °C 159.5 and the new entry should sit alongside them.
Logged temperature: °C 5
